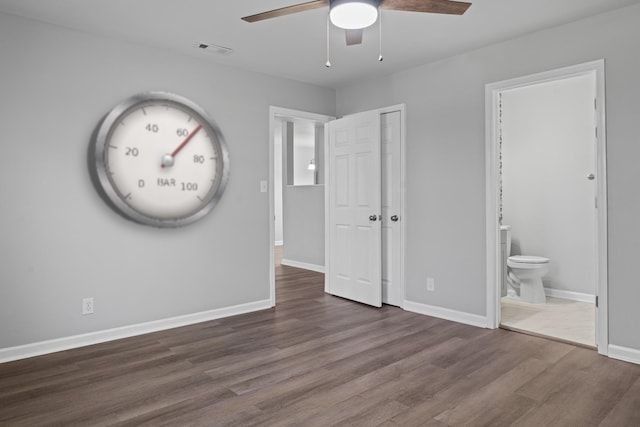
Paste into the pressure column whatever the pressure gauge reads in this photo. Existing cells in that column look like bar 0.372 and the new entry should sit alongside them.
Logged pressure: bar 65
